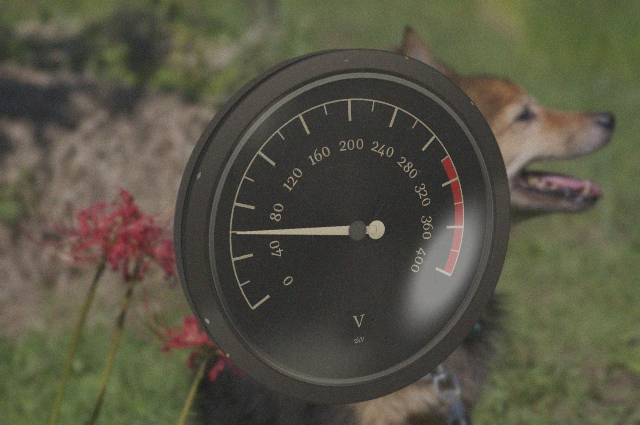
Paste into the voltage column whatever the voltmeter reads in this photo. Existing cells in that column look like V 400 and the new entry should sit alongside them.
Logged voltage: V 60
